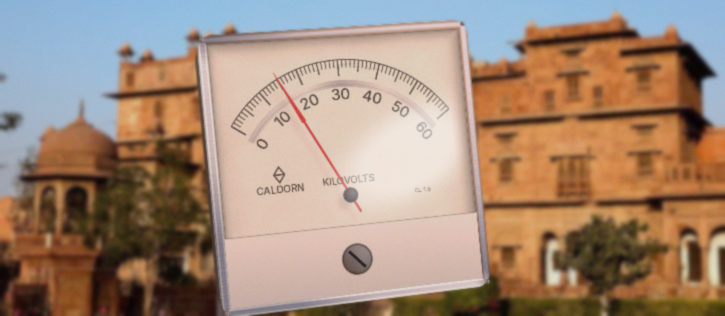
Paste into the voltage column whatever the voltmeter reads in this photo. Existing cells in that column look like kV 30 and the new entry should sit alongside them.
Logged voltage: kV 15
